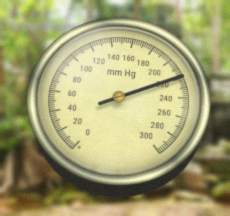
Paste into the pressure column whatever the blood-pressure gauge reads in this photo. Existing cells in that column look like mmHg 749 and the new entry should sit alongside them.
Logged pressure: mmHg 220
